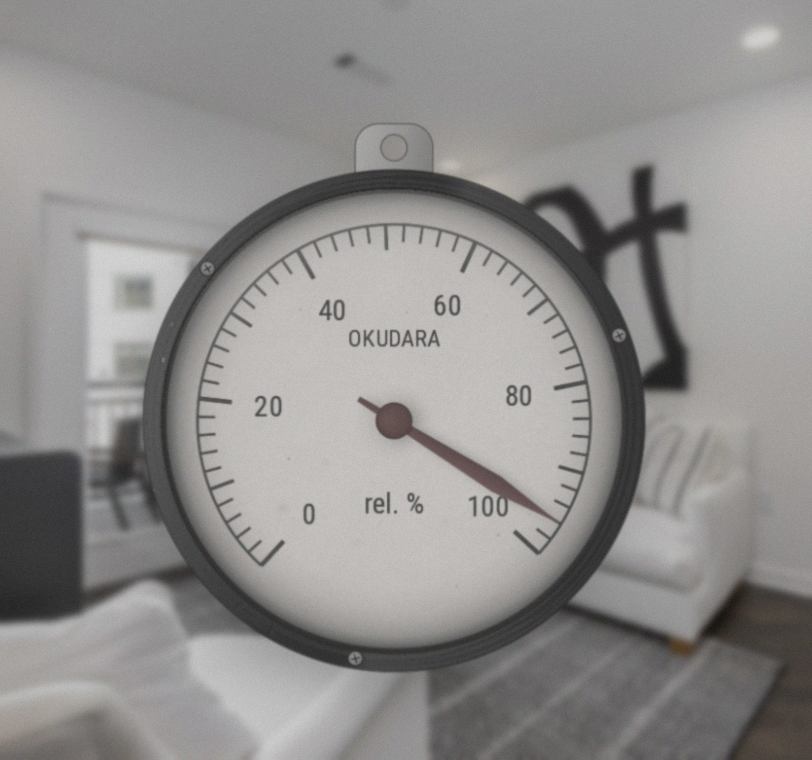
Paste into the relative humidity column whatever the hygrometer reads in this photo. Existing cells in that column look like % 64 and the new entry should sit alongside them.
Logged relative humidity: % 96
